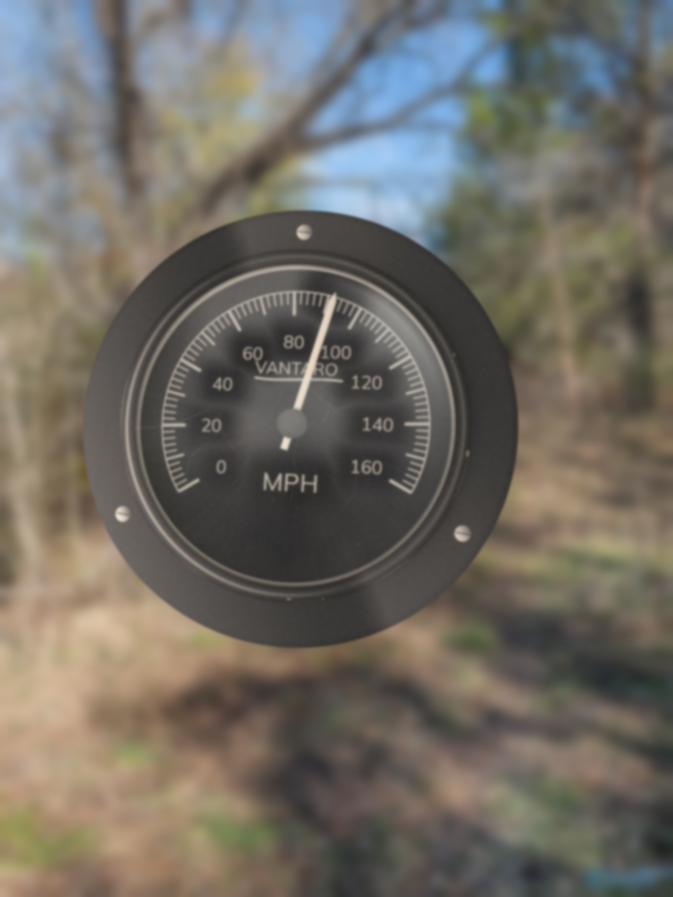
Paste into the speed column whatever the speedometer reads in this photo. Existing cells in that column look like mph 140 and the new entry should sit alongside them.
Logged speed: mph 92
